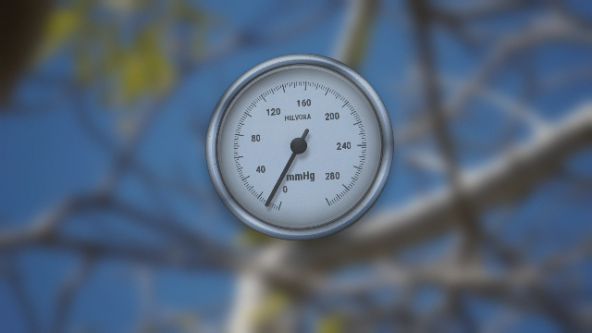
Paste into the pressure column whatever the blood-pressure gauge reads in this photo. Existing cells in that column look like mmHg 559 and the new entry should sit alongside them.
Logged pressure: mmHg 10
